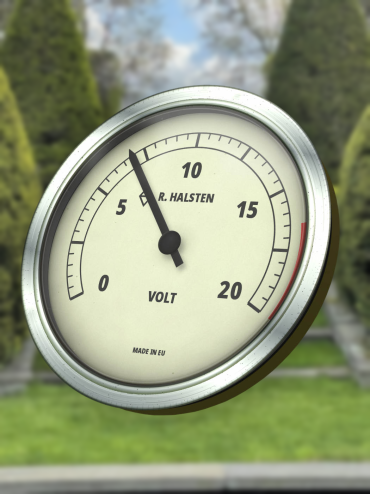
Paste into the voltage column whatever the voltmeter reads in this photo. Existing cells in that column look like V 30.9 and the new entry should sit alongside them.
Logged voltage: V 7
